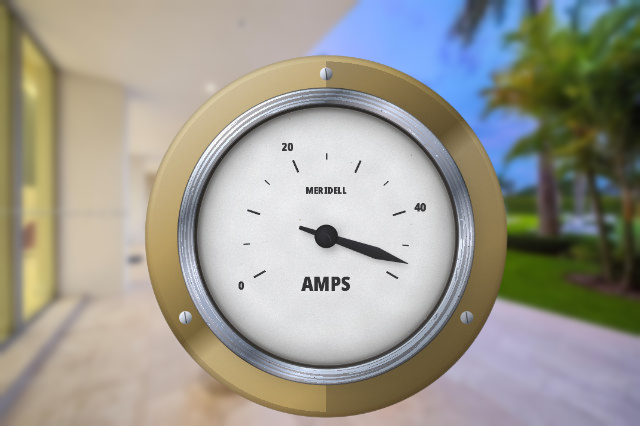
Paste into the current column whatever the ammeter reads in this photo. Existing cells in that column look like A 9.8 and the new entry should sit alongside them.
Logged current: A 47.5
